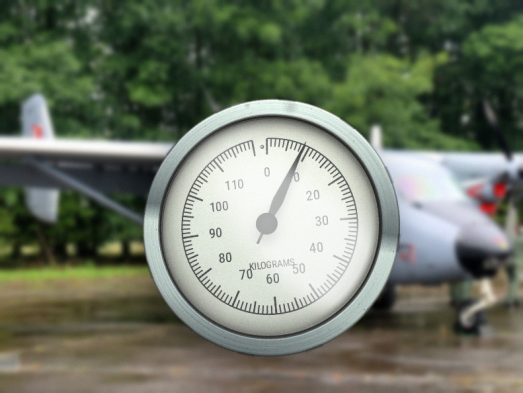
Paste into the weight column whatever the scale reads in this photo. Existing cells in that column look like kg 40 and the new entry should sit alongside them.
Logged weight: kg 9
